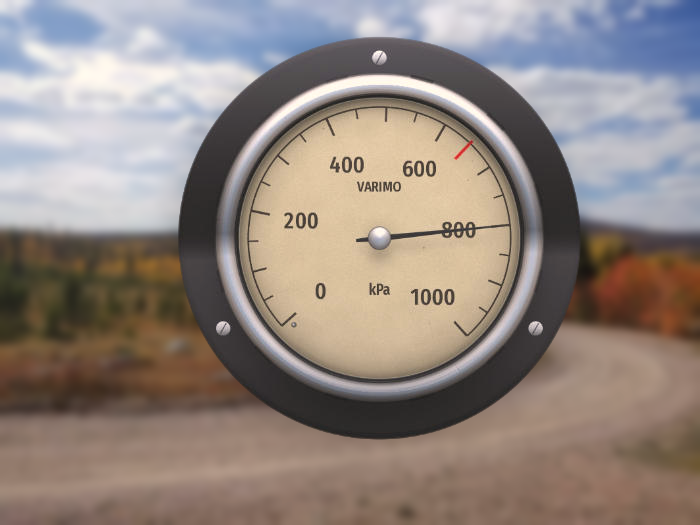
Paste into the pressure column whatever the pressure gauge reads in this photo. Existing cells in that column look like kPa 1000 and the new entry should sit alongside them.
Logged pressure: kPa 800
